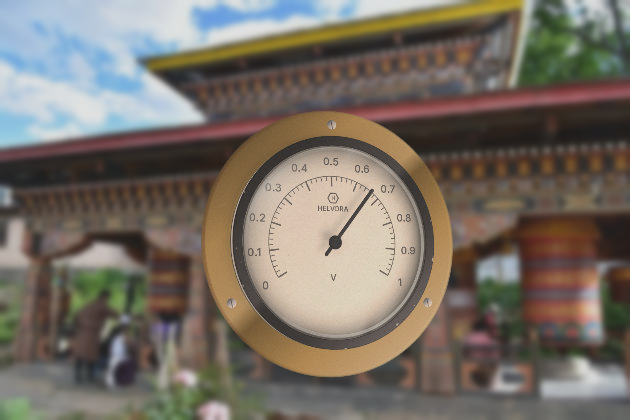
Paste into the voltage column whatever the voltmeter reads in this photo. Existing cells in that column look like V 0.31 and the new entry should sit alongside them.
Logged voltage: V 0.66
